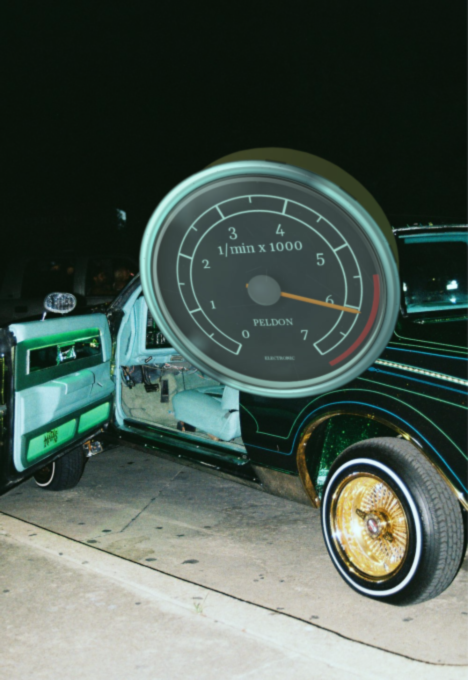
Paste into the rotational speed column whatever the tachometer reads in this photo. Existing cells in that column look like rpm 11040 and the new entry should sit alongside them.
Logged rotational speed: rpm 6000
